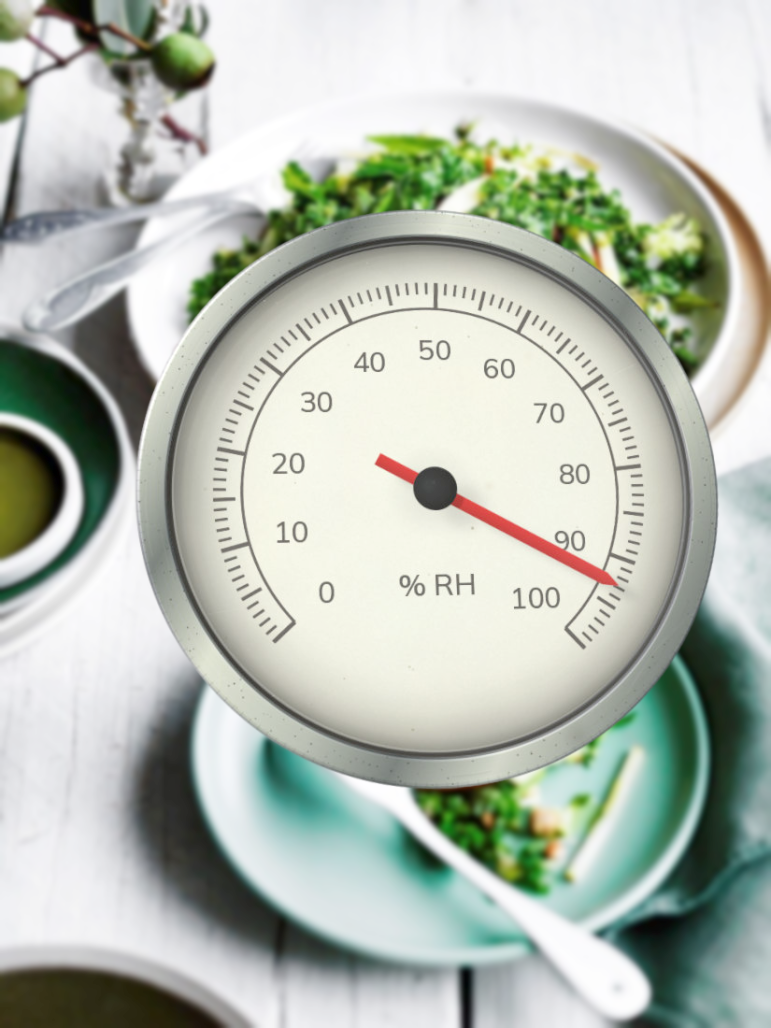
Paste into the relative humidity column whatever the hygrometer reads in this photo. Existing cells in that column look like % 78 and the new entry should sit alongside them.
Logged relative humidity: % 93
